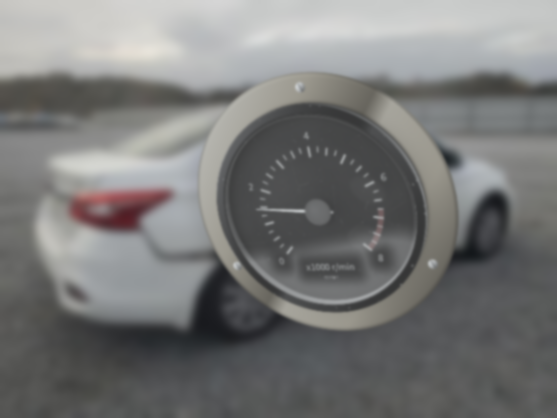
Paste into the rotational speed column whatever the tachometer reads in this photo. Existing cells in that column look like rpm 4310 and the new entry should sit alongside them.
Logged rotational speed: rpm 1500
